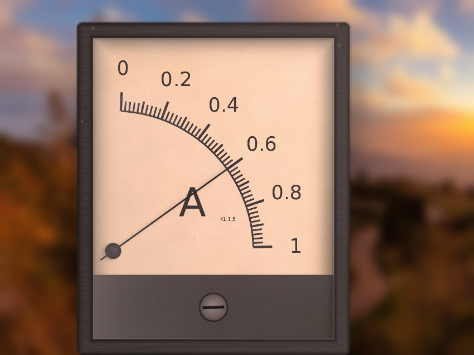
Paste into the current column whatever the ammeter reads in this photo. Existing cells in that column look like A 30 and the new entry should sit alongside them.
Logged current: A 0.6
